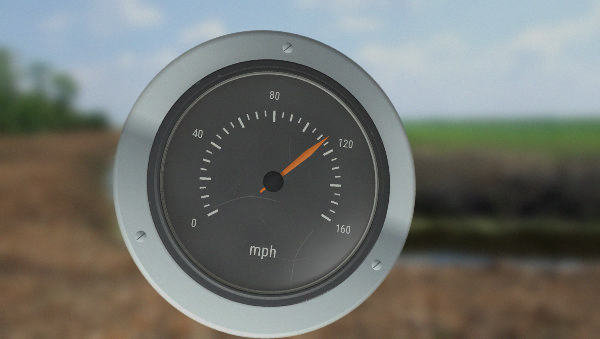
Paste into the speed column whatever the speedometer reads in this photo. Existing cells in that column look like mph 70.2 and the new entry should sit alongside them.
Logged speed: mph 112.5
